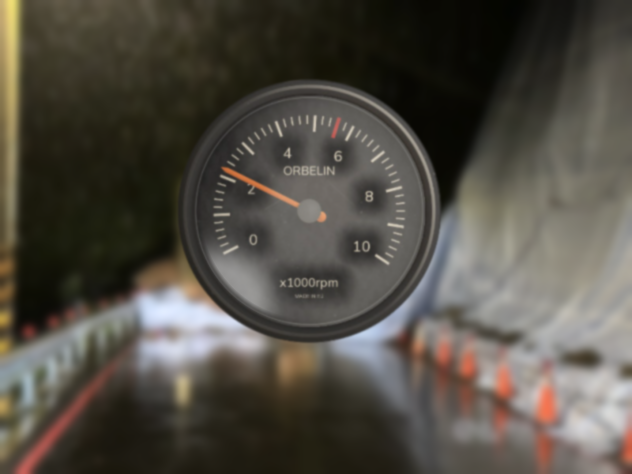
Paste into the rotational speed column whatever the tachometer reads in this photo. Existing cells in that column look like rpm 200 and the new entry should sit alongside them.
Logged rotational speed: rpm 2200
